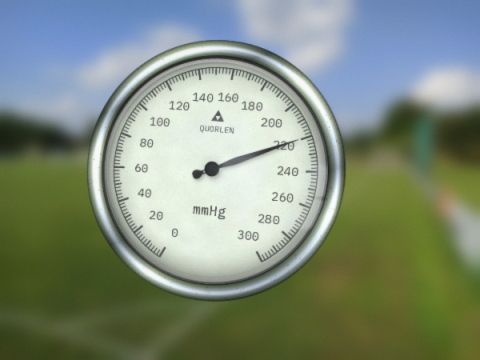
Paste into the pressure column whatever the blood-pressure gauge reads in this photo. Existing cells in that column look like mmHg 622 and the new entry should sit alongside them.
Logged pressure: mmHg 220
